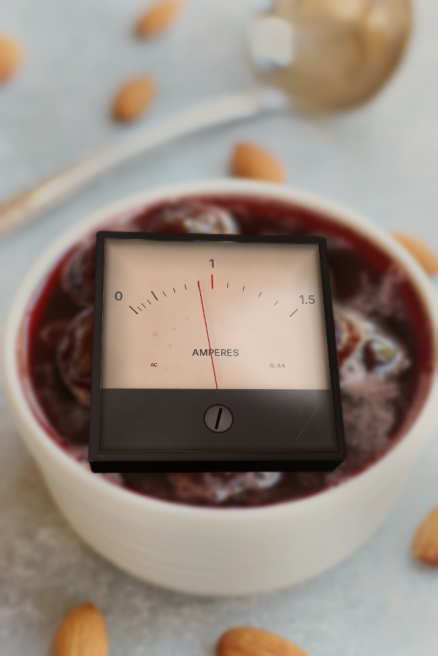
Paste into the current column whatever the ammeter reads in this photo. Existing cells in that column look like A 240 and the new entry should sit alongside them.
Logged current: A 0.9
